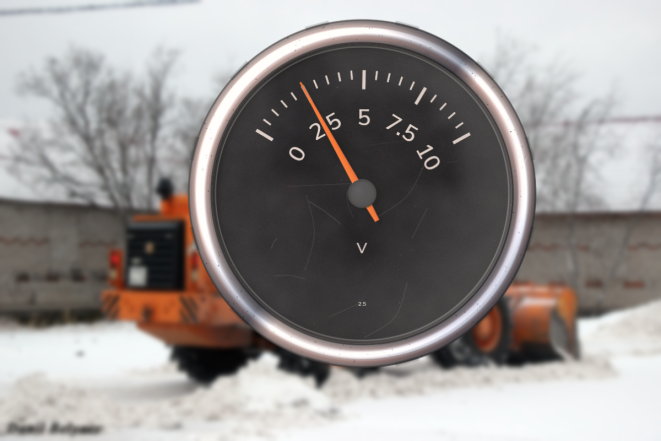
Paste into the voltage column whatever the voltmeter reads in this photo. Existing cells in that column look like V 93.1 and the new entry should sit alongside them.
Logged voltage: V 2.5
